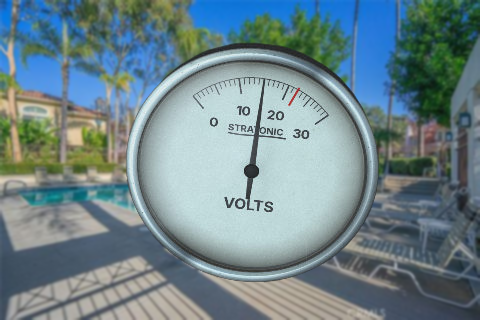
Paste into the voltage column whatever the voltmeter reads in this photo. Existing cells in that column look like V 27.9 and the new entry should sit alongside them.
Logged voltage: V 15
